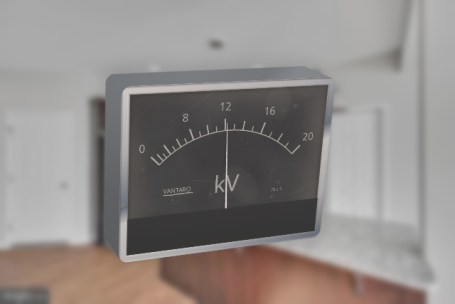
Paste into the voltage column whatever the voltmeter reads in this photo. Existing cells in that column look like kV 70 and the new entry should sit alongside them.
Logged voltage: kV 12
